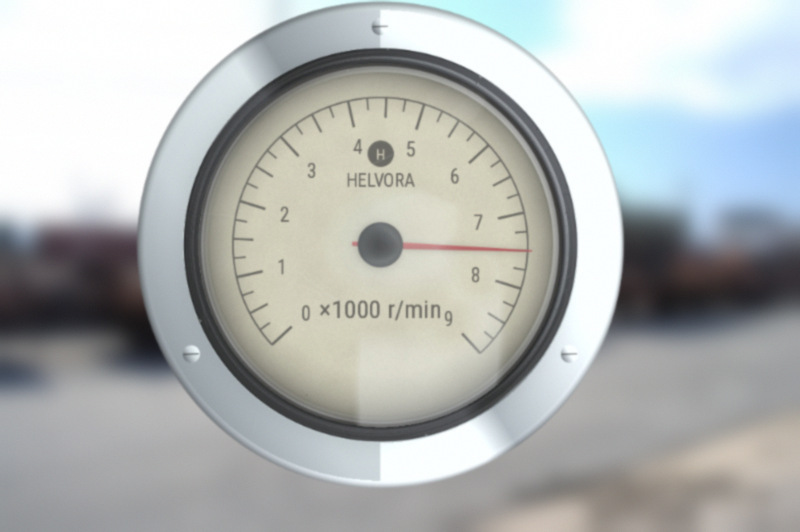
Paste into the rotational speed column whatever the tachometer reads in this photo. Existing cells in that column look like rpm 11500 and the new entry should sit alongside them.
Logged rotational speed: rpm 7500
